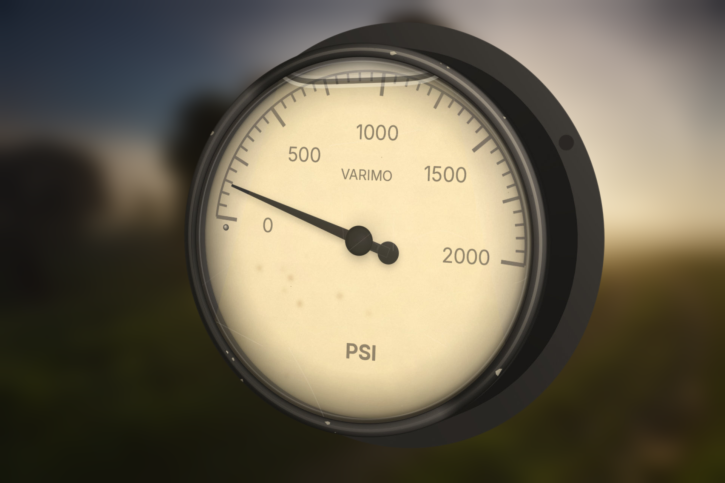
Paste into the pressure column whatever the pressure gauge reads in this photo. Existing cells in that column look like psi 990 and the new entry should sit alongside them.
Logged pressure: psi 150
